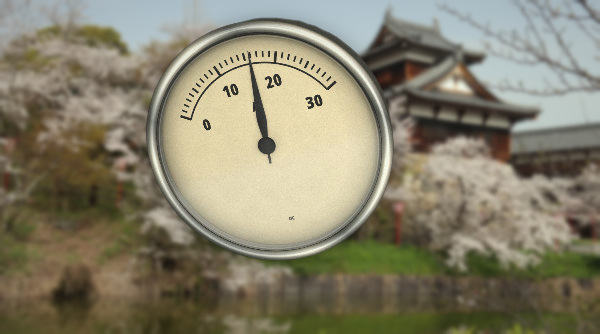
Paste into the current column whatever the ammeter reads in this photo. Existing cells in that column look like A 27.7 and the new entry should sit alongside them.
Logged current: A 16
